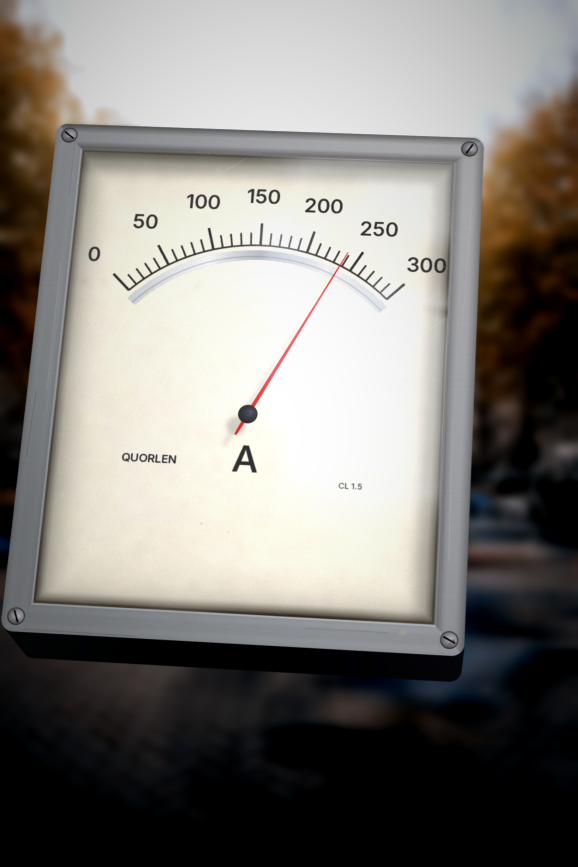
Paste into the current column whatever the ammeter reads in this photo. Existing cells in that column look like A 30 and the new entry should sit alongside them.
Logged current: A 240
